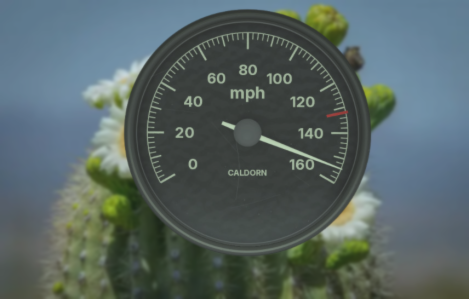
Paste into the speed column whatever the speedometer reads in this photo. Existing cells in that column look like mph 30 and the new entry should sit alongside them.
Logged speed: mph 154
